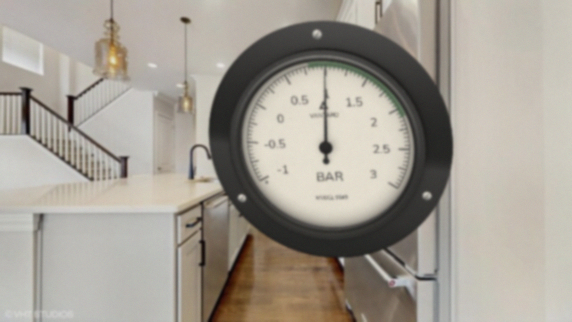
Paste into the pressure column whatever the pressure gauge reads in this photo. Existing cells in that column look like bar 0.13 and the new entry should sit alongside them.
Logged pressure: bar 1
